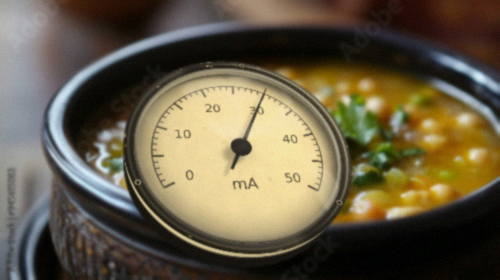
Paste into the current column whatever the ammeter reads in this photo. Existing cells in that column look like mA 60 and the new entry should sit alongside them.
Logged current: mA 30
